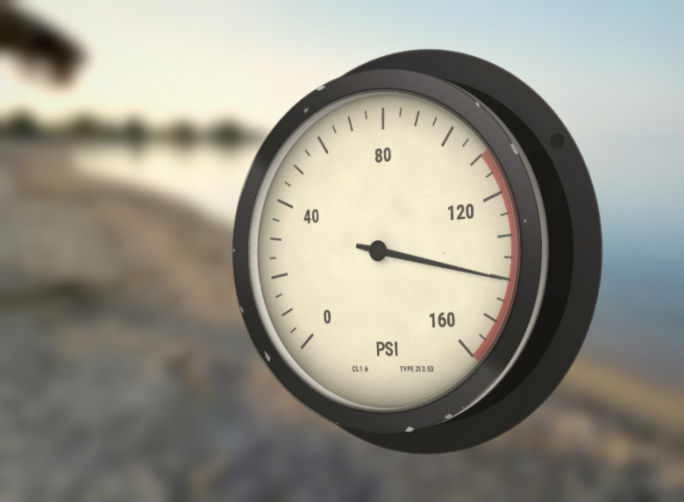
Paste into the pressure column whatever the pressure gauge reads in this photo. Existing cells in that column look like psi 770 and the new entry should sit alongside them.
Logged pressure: psi 140
